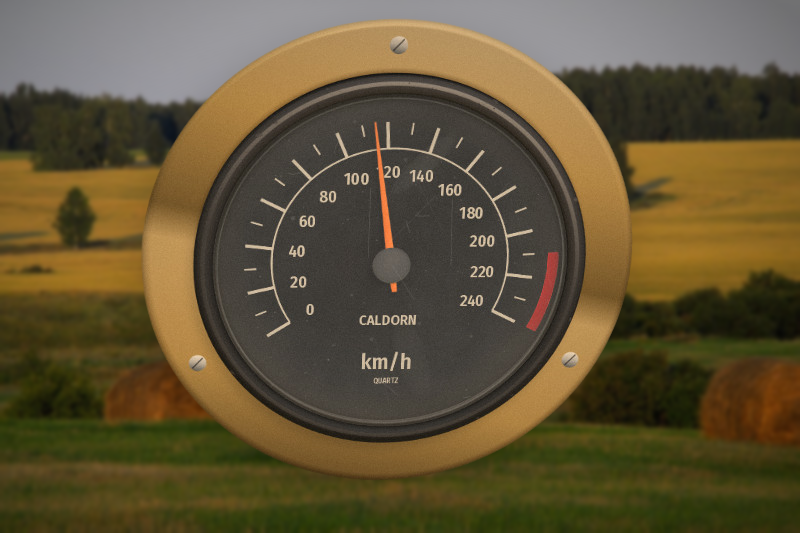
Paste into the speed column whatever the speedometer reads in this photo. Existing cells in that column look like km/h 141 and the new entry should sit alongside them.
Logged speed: km/h 115
